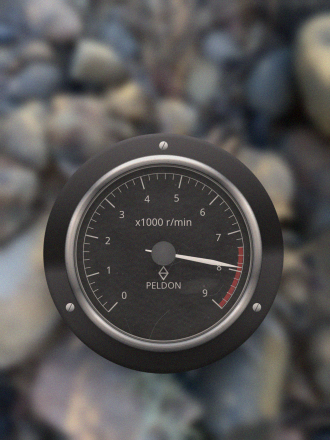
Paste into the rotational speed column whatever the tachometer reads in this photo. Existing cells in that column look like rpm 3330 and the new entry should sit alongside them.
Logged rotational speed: rpm 7900
